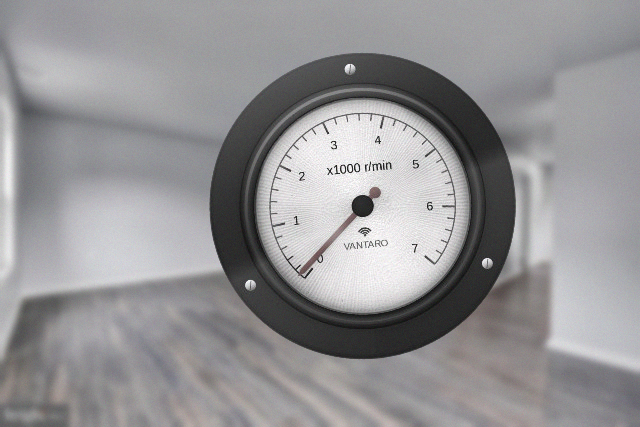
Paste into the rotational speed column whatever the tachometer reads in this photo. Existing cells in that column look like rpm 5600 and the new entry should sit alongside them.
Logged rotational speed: rpm 100
